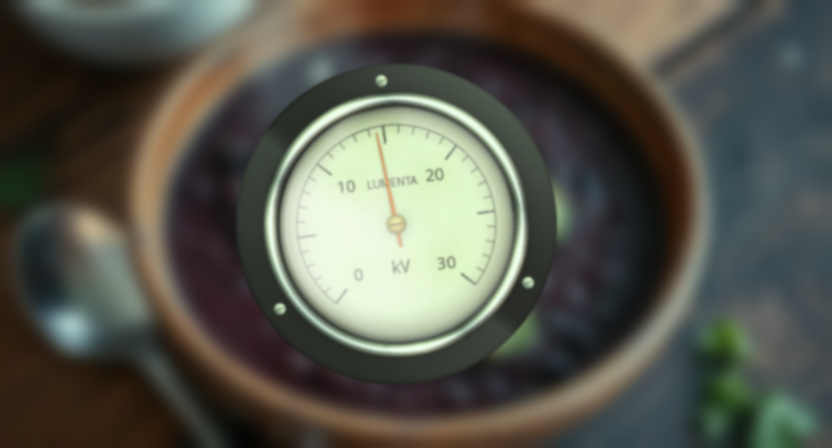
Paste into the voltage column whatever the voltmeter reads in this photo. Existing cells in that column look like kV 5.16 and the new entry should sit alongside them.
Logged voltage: kV 14.5
